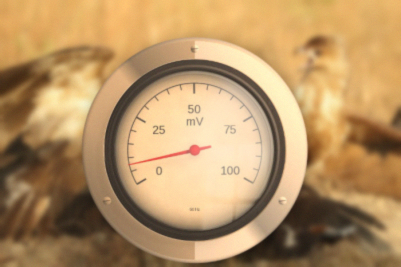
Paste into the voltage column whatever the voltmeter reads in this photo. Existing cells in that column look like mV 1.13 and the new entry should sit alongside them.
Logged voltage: mV 7.5
